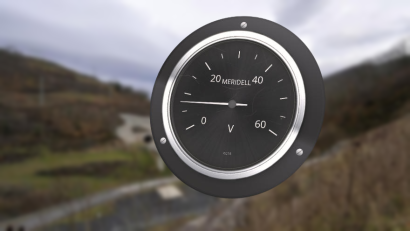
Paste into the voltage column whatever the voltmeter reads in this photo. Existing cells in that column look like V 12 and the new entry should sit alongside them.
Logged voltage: V 7.5
